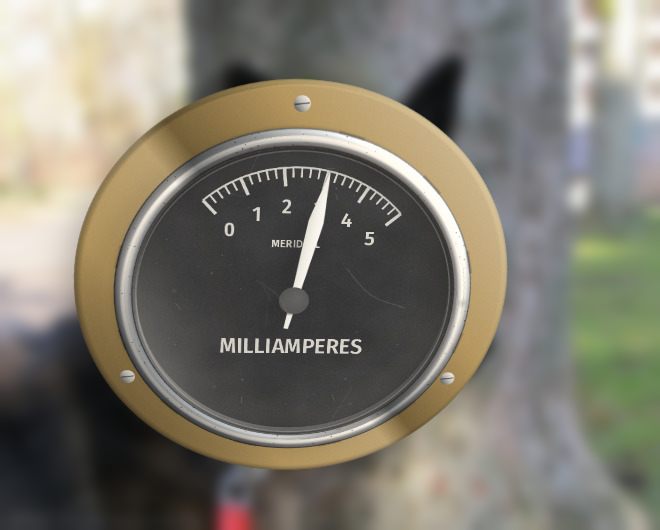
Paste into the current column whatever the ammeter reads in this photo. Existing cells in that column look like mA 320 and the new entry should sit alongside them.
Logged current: mA 3
